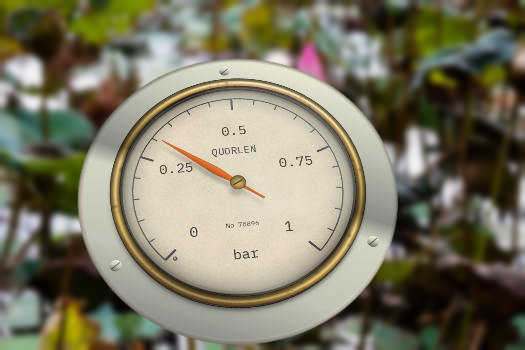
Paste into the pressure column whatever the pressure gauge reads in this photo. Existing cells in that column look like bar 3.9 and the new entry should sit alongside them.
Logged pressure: bar 0.3
